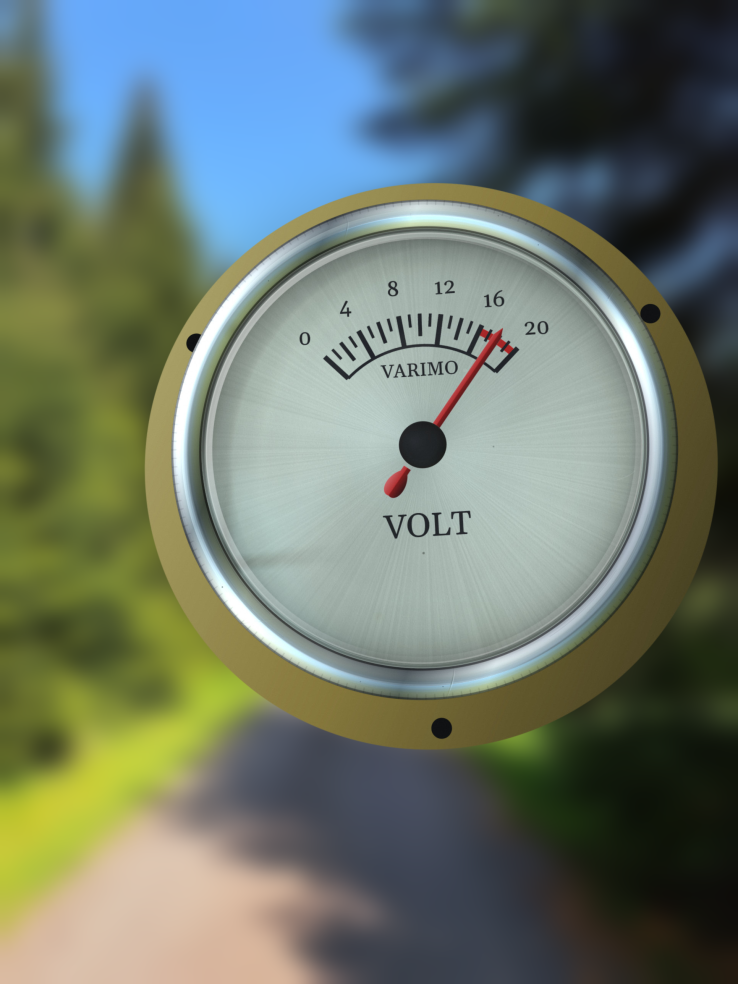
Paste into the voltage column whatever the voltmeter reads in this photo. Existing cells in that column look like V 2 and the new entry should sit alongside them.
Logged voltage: V 18
